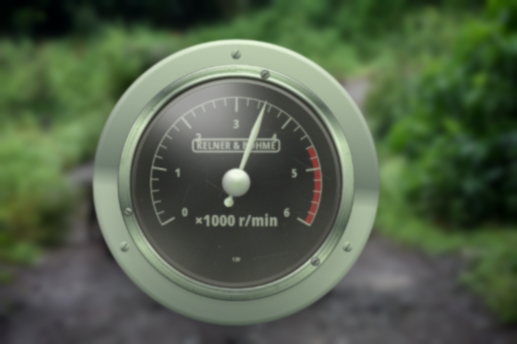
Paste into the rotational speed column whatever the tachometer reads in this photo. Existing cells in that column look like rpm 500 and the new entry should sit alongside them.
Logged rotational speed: rpm 3500
